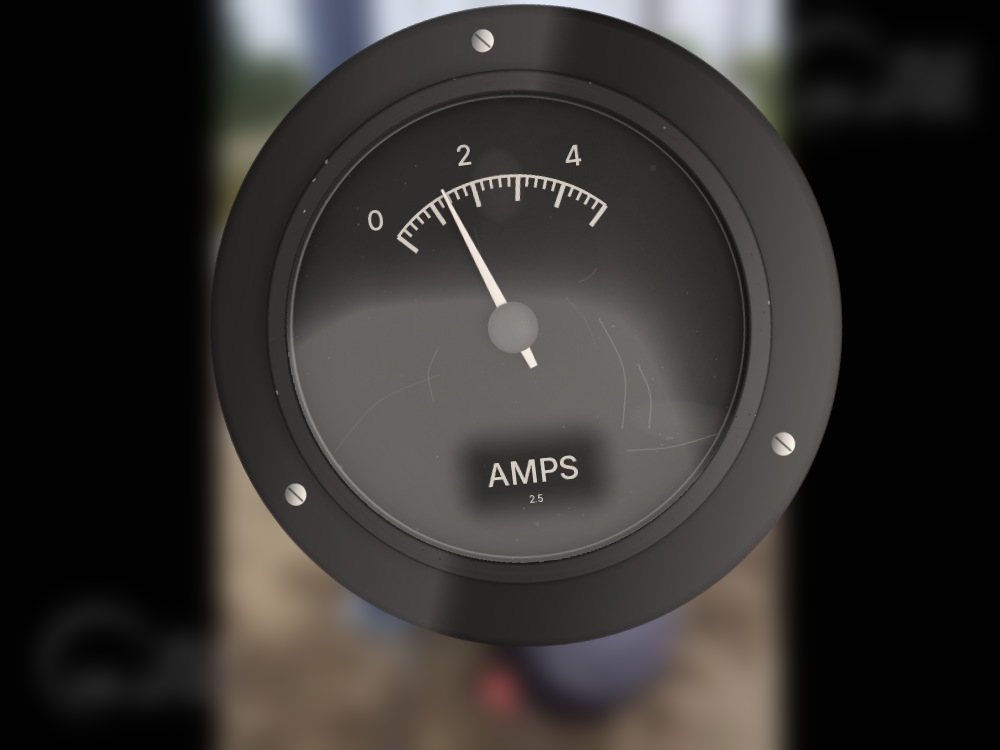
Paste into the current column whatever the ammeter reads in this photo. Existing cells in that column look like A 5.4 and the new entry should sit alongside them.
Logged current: A 1.4
